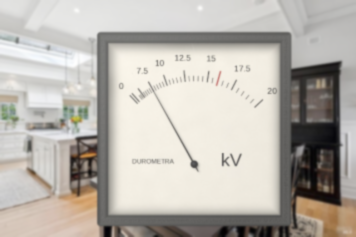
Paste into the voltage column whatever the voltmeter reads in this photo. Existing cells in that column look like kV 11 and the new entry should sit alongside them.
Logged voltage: kV 7.5
